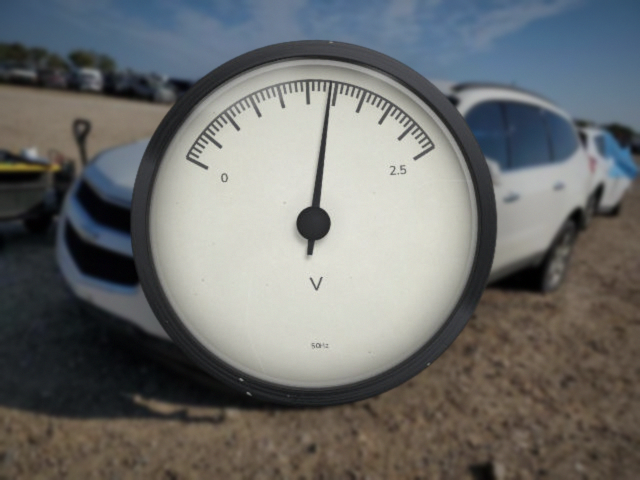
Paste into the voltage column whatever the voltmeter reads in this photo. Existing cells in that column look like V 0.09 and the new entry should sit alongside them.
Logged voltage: V 1.45
